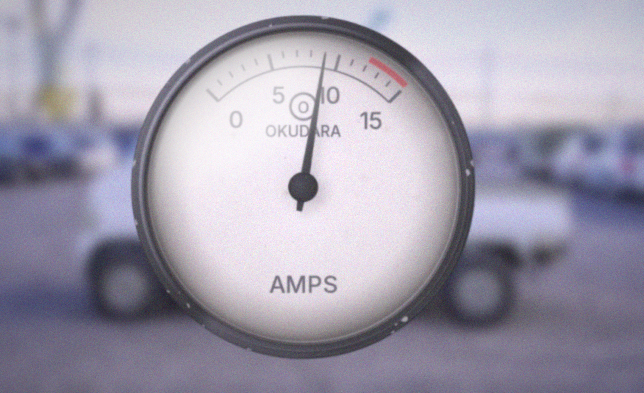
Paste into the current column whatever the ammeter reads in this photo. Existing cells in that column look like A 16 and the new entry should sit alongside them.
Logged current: A 9
